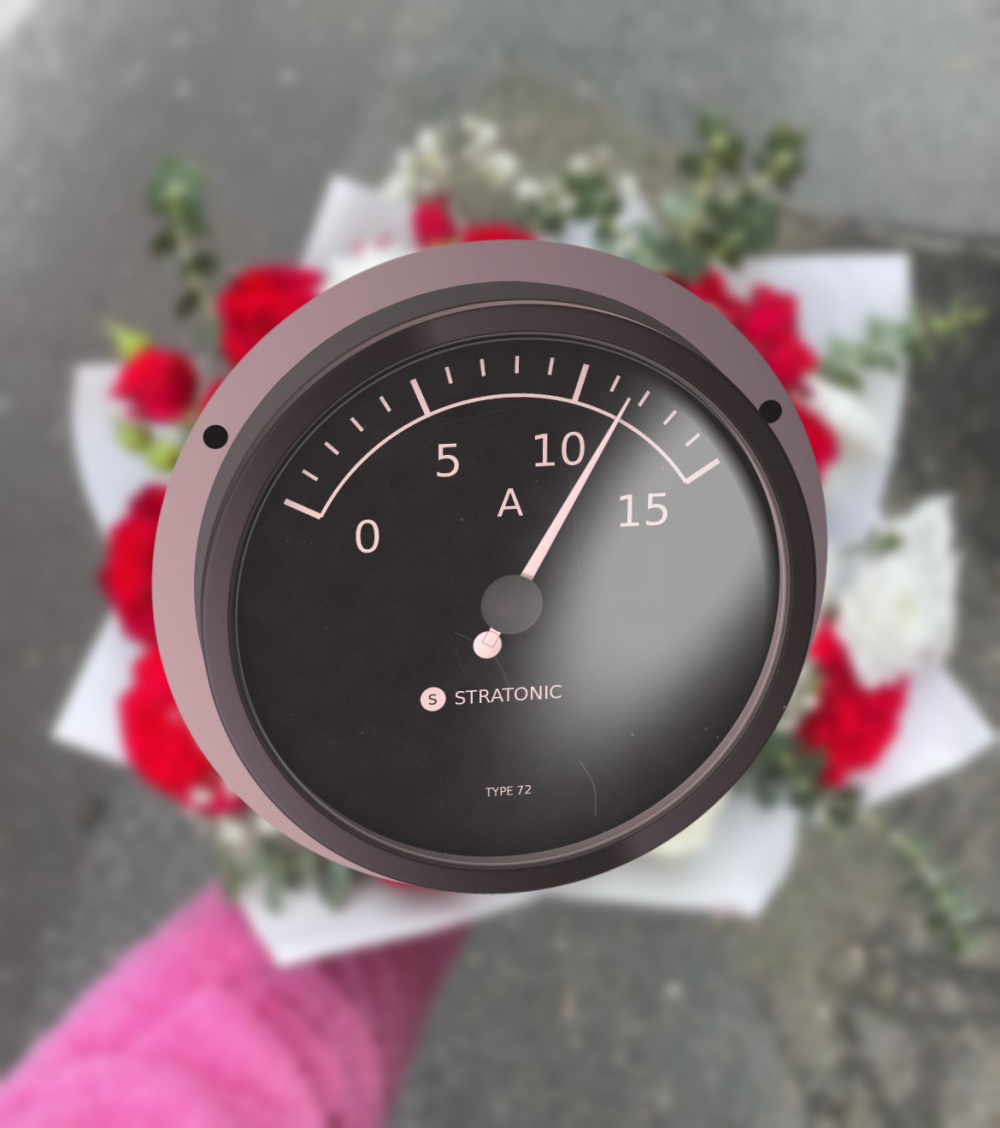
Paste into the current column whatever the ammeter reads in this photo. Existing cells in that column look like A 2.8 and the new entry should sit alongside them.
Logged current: A 11.5
